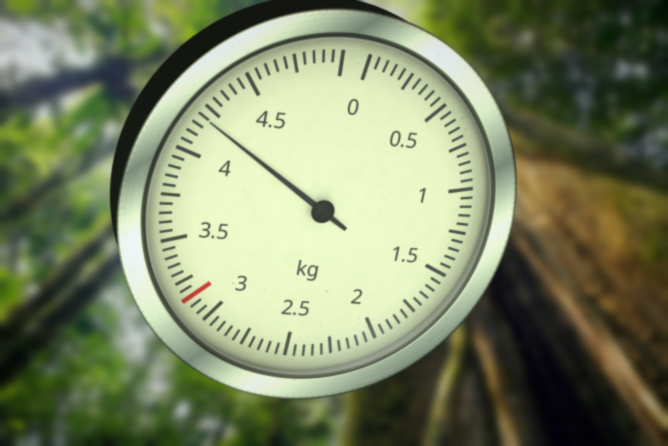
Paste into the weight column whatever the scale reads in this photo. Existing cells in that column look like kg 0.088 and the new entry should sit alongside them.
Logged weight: kg 4.2
